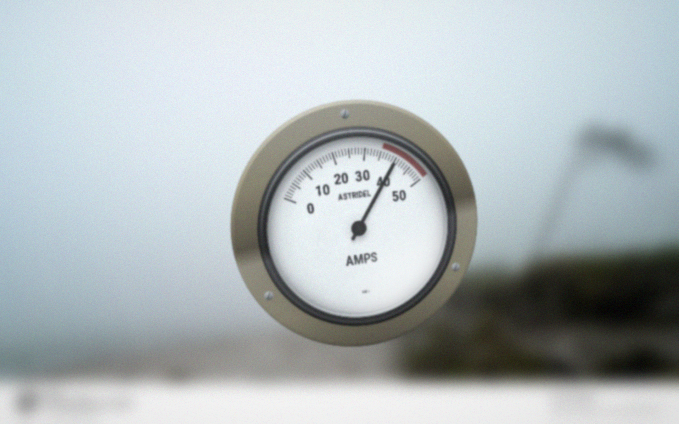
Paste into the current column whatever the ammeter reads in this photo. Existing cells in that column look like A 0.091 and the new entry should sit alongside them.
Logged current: A 40
